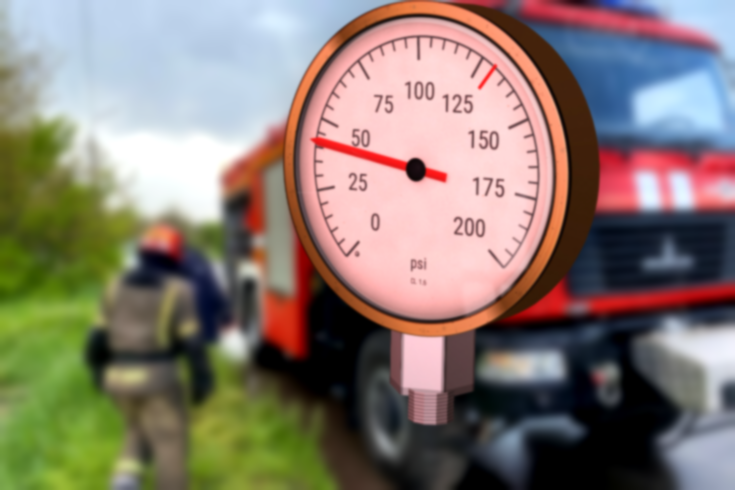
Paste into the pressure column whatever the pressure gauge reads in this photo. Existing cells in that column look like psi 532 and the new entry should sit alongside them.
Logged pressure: psi 42.5
